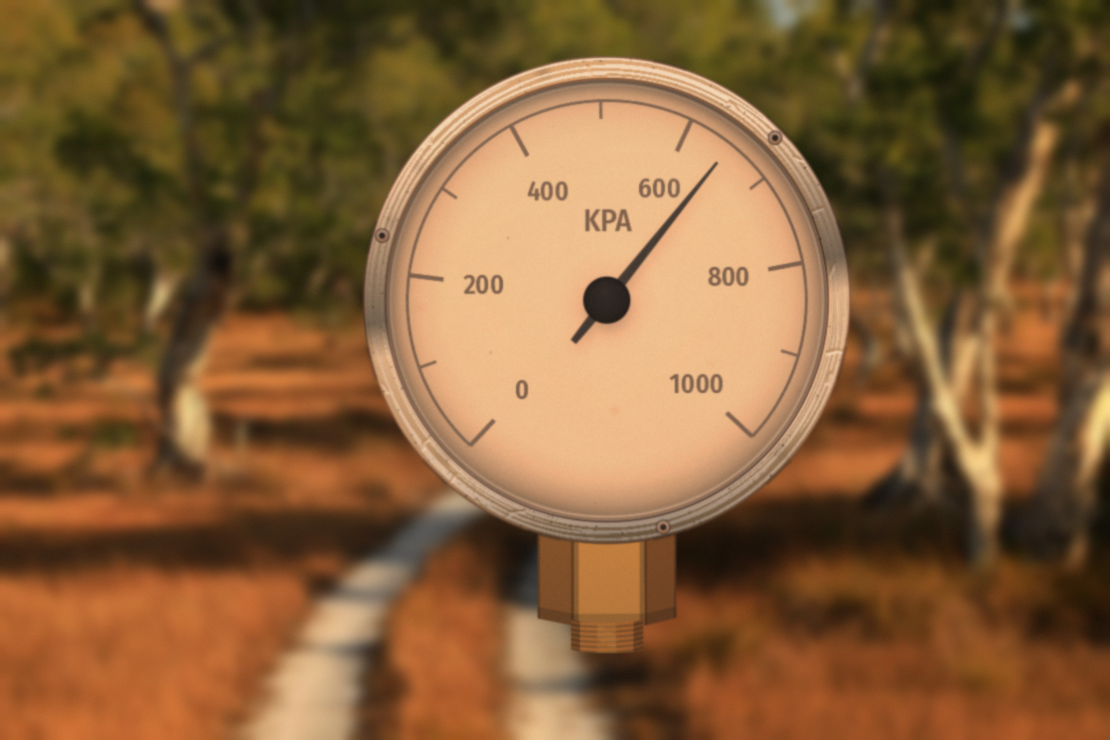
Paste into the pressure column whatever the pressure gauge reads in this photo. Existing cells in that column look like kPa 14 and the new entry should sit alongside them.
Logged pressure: kPa 650
